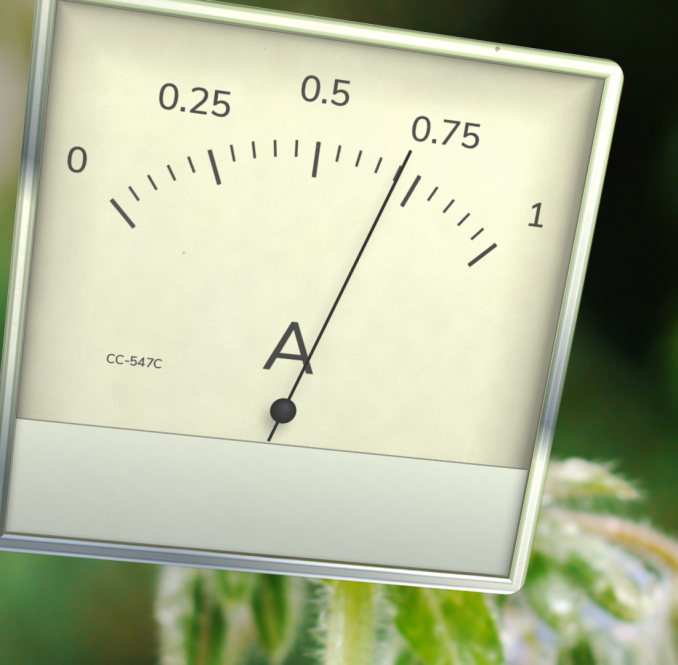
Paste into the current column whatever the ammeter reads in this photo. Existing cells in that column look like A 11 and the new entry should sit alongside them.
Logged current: A 0.7
